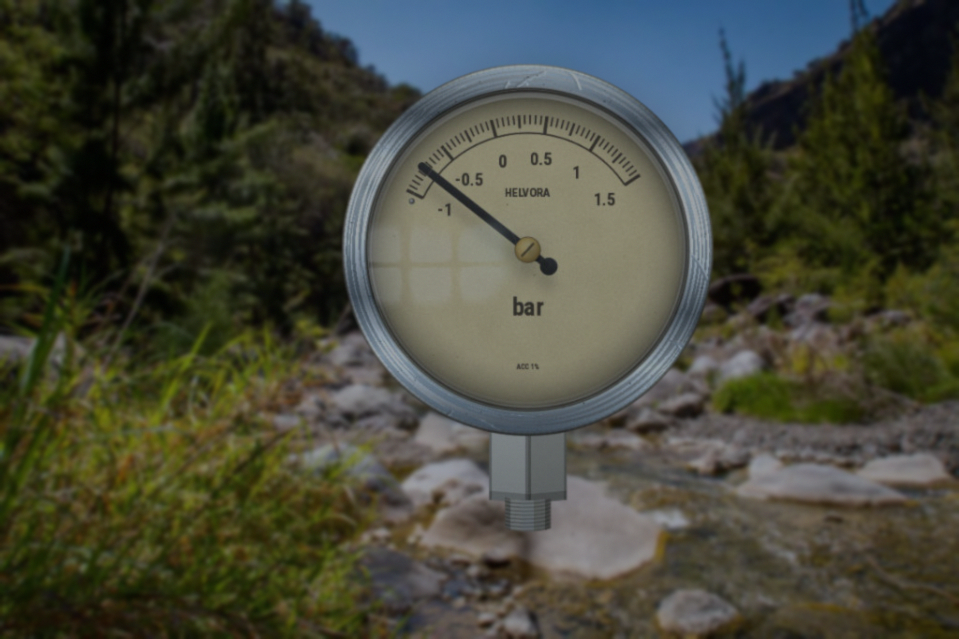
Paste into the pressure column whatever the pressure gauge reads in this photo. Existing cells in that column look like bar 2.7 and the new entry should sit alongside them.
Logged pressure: bar -0.75
